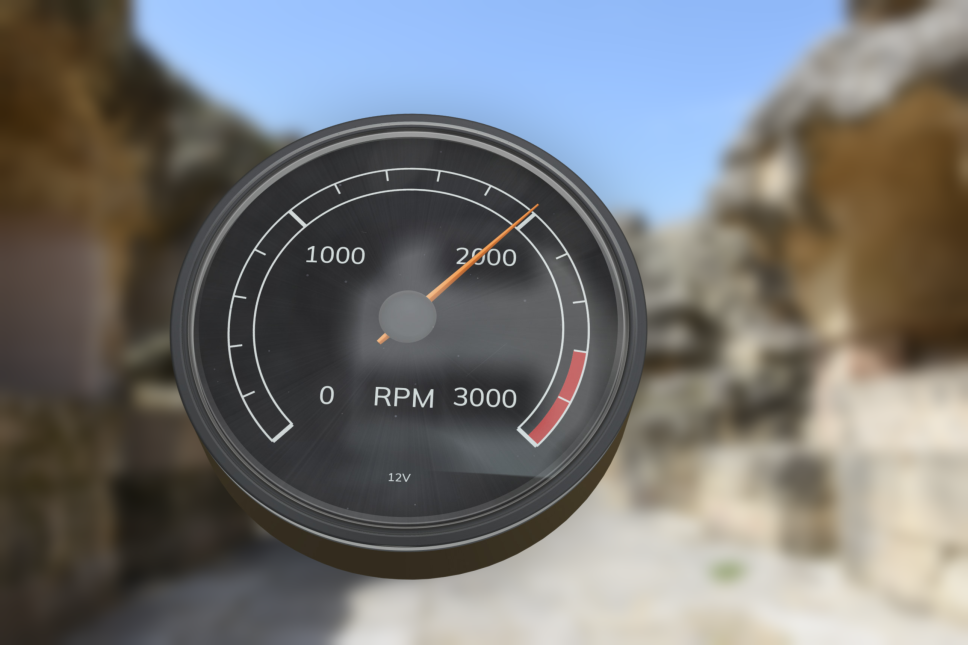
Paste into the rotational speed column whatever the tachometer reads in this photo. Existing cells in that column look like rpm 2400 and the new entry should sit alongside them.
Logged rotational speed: rpm 2000
